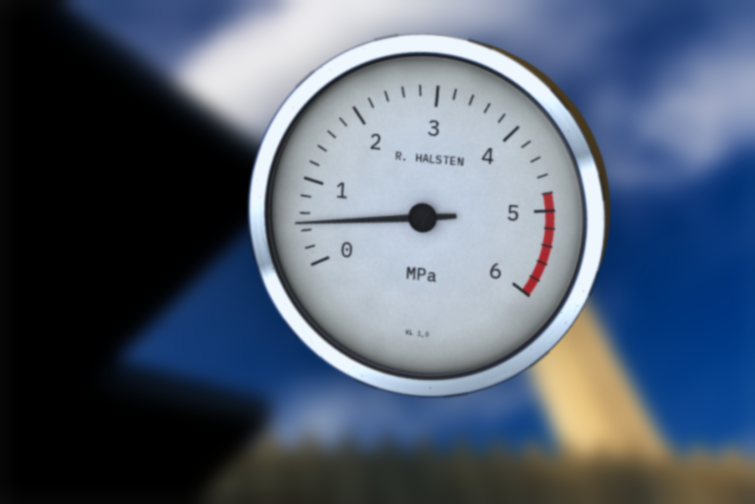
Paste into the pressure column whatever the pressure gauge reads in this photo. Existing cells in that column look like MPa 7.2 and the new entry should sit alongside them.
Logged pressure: MPa 0.5
